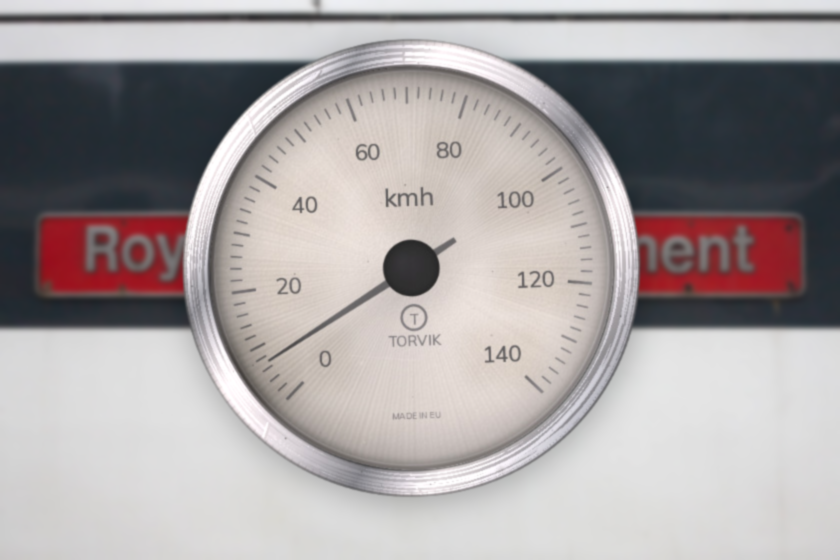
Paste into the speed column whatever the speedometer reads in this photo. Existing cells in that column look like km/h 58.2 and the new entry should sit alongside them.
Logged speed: km/h 7
